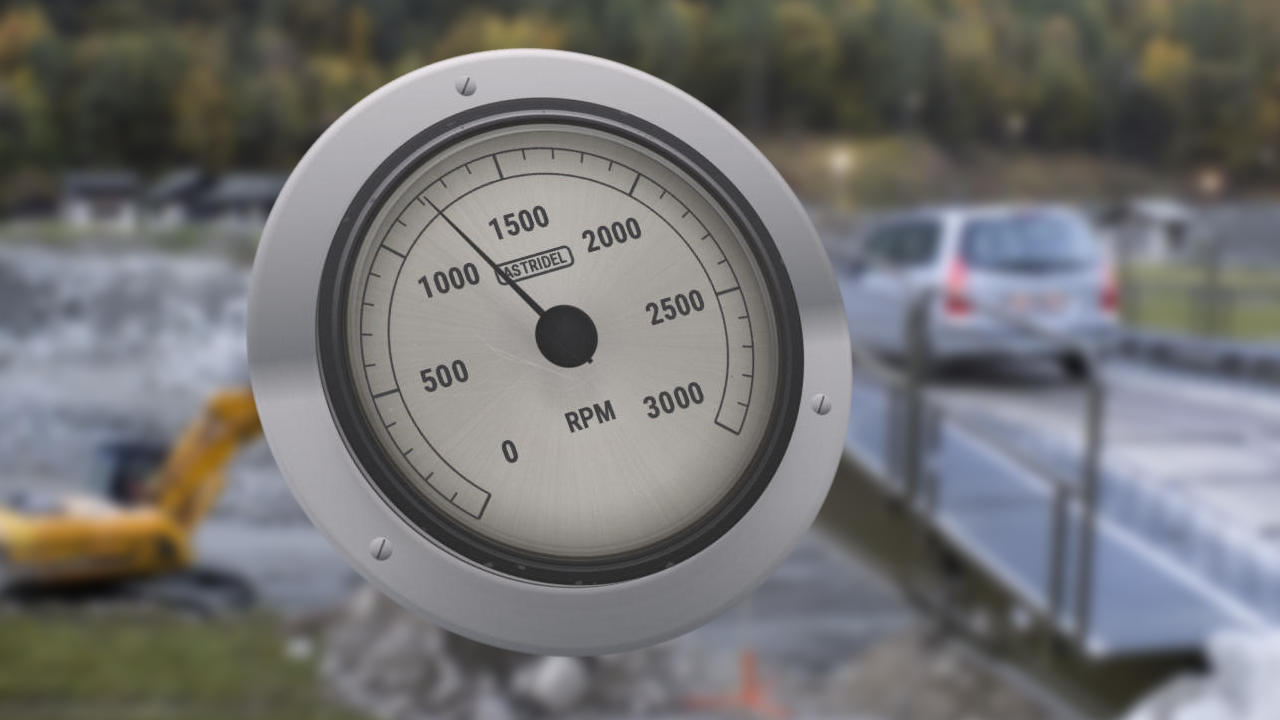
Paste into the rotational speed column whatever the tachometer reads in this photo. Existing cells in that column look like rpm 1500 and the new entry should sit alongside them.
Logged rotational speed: rpm 1200
